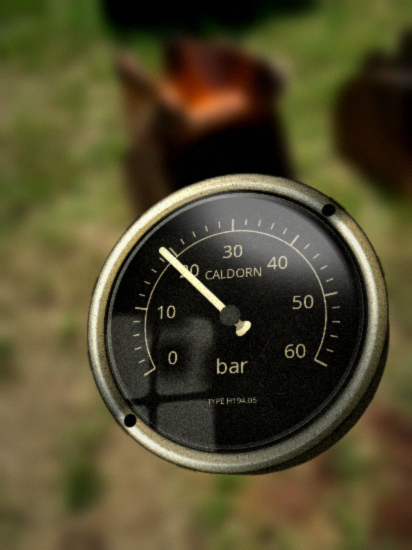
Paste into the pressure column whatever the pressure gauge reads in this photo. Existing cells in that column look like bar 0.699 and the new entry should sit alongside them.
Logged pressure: bar 19
